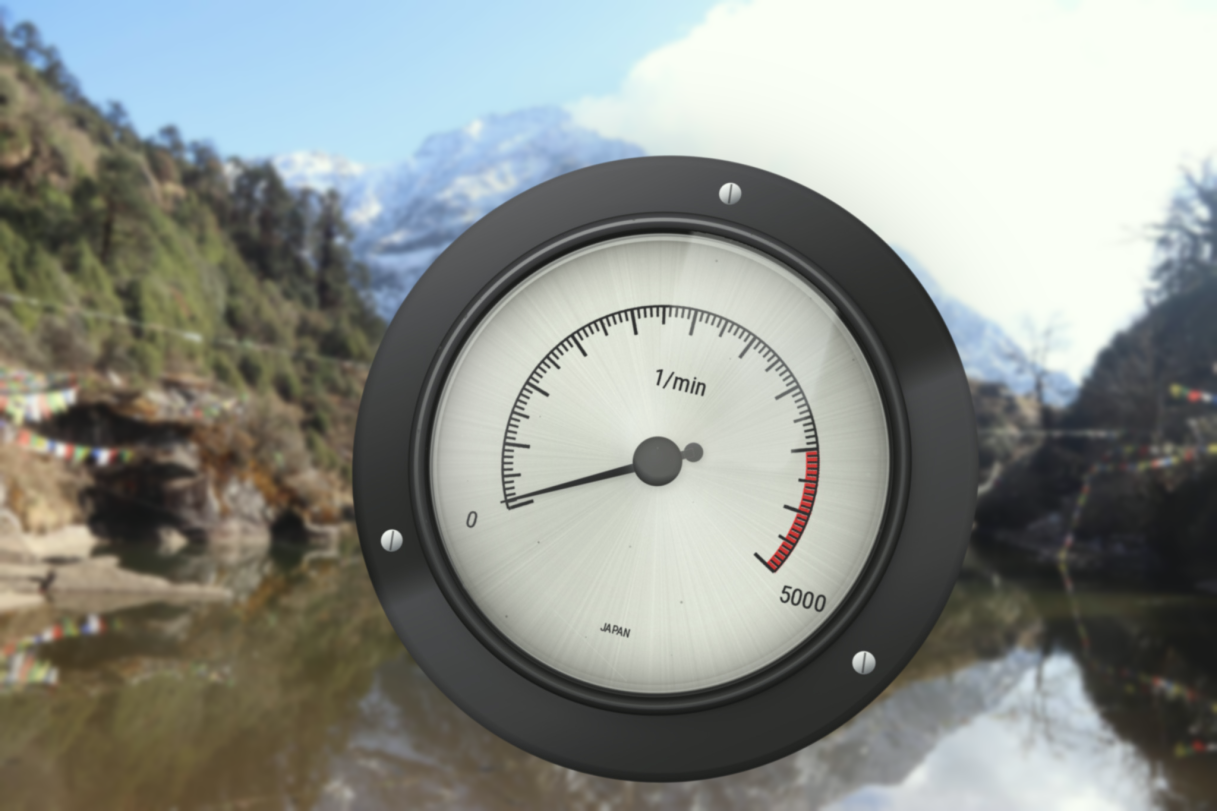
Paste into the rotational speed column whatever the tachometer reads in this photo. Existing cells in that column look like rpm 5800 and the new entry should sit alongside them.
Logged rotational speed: rpm 50
